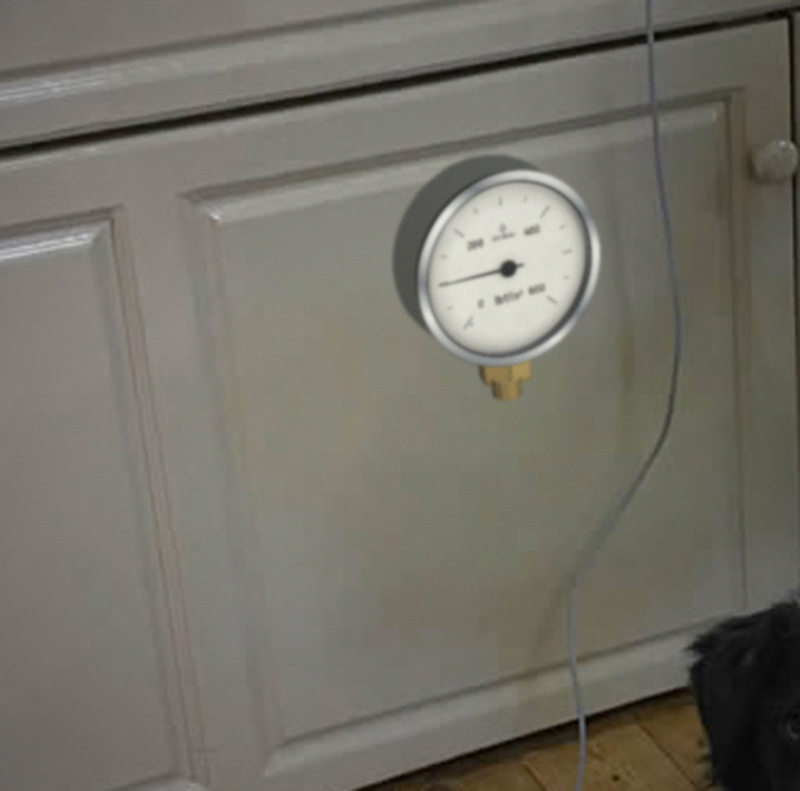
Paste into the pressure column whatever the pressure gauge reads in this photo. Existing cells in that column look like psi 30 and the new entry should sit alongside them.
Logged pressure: psi 100
